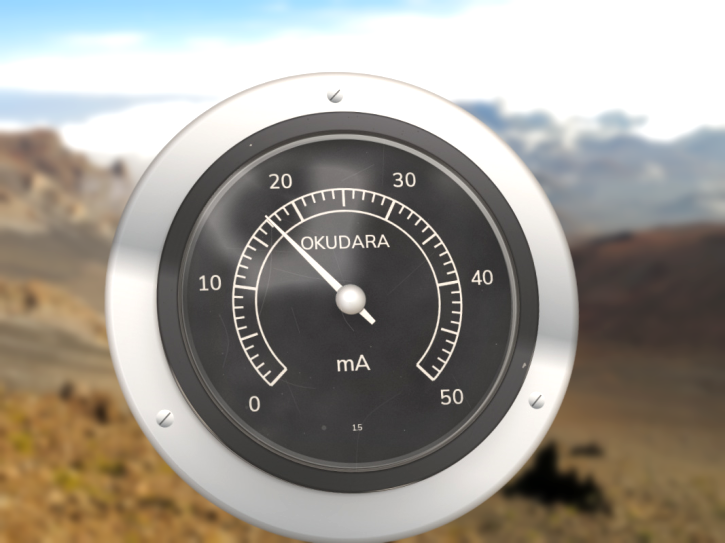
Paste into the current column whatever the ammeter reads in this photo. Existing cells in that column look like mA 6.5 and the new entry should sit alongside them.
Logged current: mA 17
